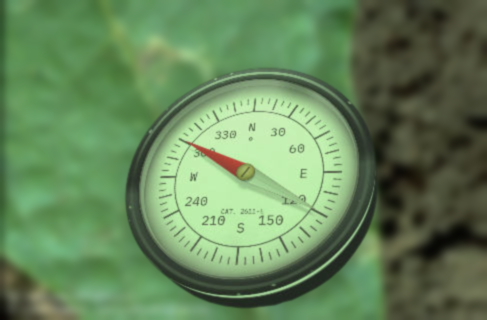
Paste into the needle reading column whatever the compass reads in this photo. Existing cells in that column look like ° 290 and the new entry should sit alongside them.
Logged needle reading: ° 300
